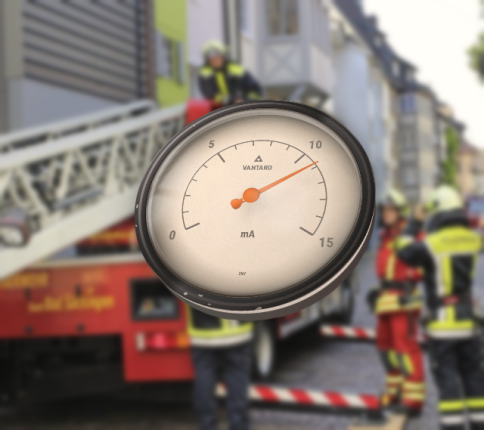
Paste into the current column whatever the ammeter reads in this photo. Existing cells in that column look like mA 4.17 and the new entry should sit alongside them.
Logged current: mA 11
